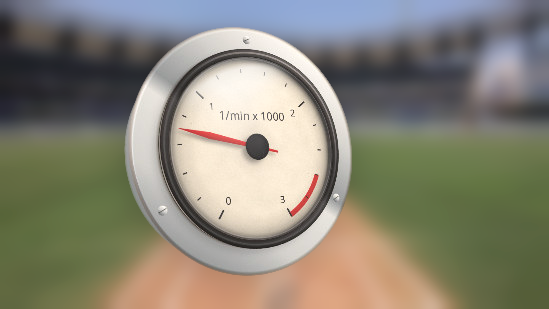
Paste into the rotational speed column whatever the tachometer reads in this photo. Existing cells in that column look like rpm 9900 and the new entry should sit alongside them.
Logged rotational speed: rpm 700
